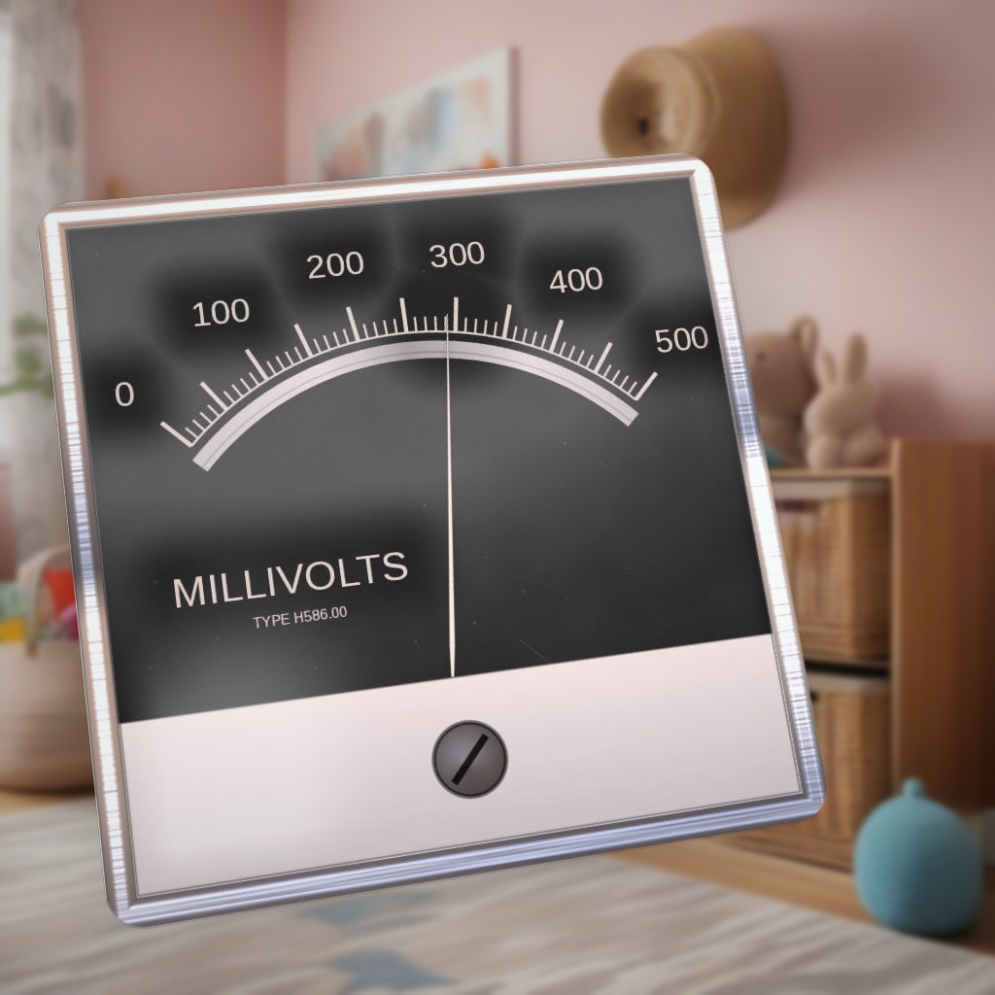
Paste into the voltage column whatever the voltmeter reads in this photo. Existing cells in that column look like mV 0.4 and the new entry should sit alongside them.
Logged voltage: mV 290
